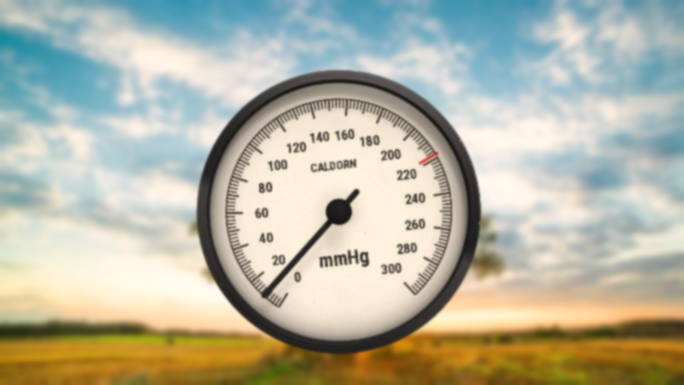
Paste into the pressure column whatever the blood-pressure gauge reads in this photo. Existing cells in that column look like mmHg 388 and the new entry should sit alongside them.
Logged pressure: mmHg 10
